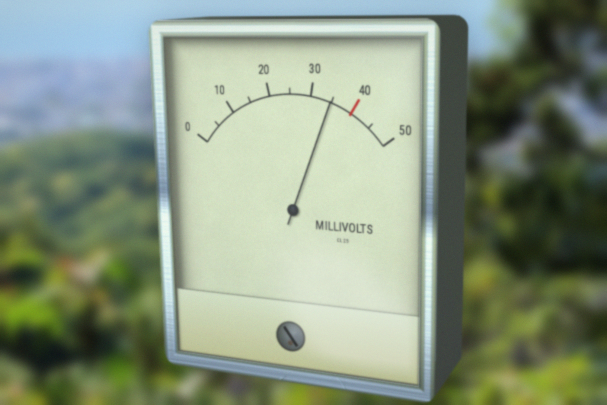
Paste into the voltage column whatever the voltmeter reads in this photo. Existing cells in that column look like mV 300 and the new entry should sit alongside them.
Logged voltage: mV 35
